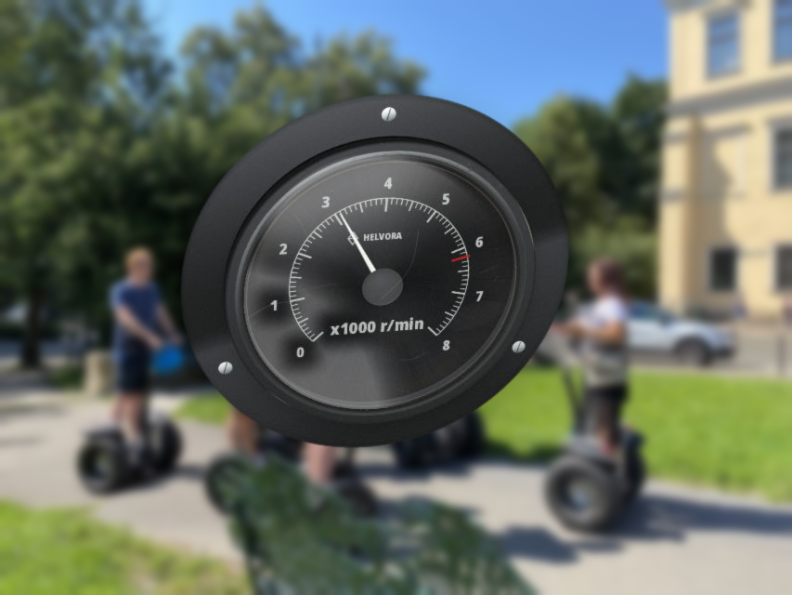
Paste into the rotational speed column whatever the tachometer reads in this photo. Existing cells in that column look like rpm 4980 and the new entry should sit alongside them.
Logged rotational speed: rpm 3100
